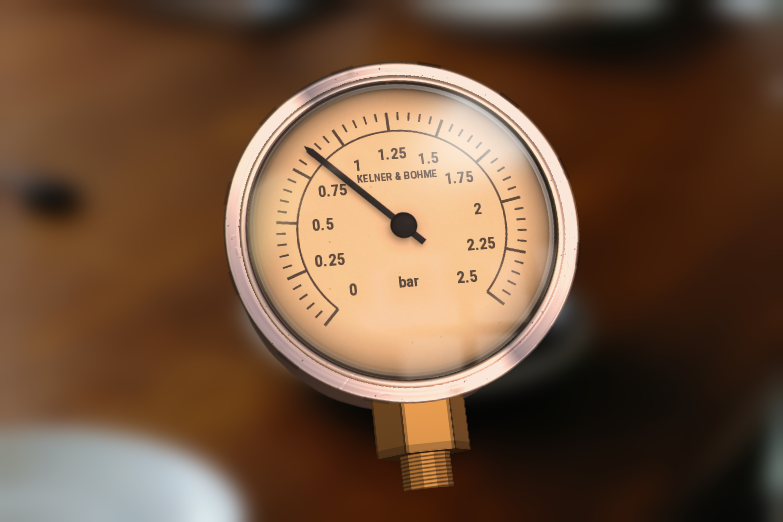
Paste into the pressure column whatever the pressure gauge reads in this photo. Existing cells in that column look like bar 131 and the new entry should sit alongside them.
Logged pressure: bar 0.85
